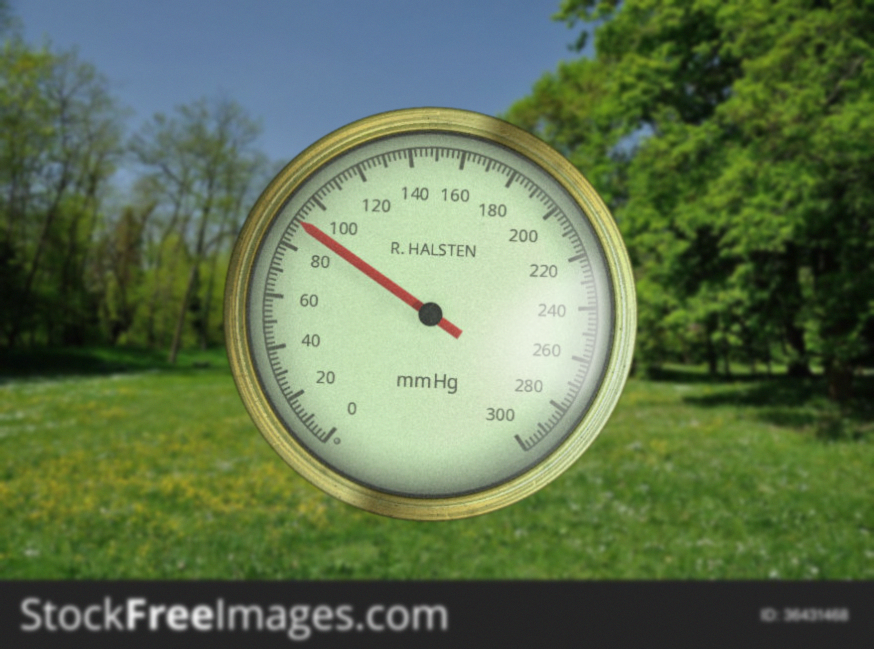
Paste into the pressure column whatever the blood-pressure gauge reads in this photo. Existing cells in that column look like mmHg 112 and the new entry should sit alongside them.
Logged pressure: mmHg 90
